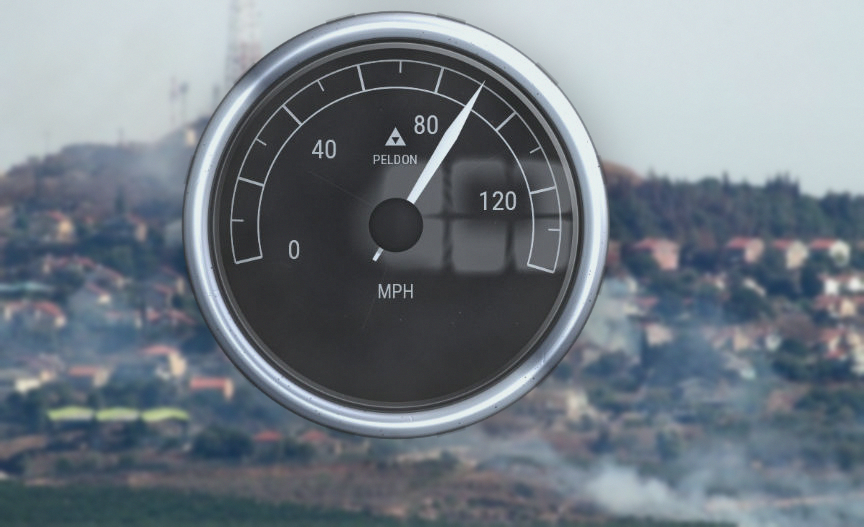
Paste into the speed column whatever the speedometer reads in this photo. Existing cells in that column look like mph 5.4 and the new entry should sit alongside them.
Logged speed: mph 90
